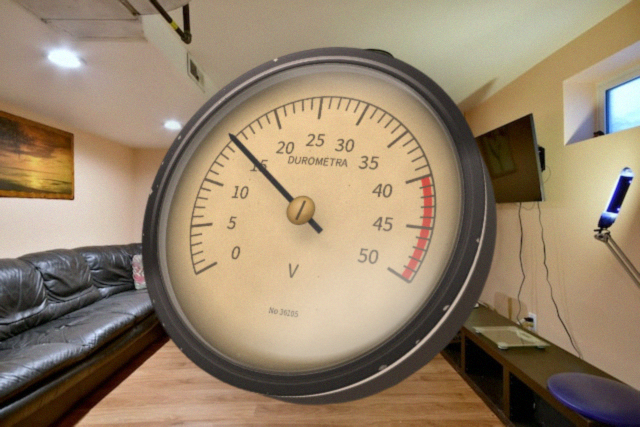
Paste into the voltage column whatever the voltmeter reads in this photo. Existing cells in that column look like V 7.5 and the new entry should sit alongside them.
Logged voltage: V 15
